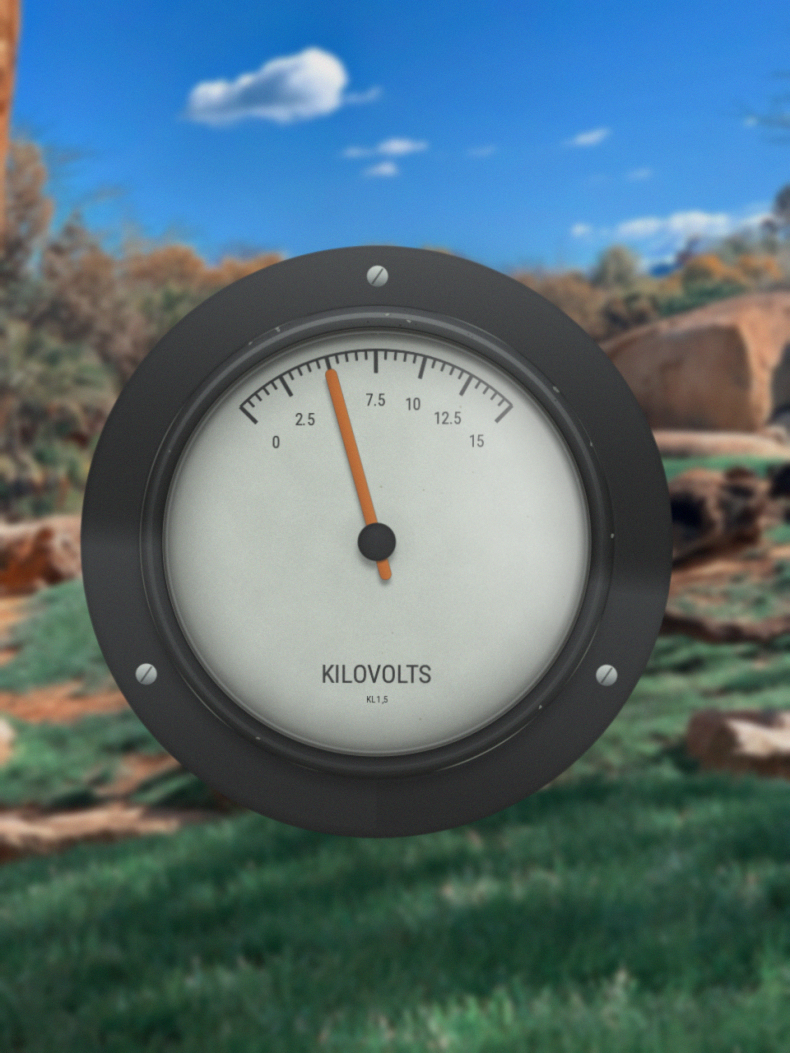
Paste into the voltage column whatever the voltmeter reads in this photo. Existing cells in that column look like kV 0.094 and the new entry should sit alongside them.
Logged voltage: kV 5
